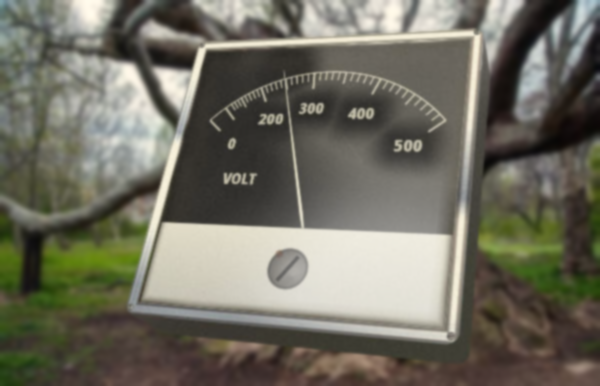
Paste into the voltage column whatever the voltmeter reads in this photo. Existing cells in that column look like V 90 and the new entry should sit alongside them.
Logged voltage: V 250
